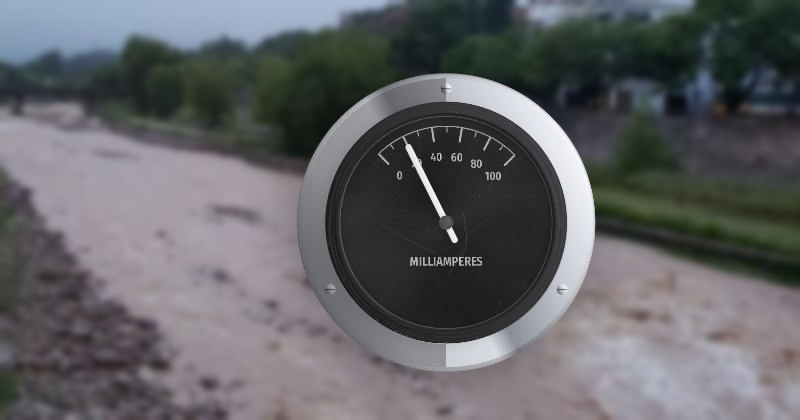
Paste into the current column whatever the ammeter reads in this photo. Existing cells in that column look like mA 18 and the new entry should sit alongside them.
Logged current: mA 20
